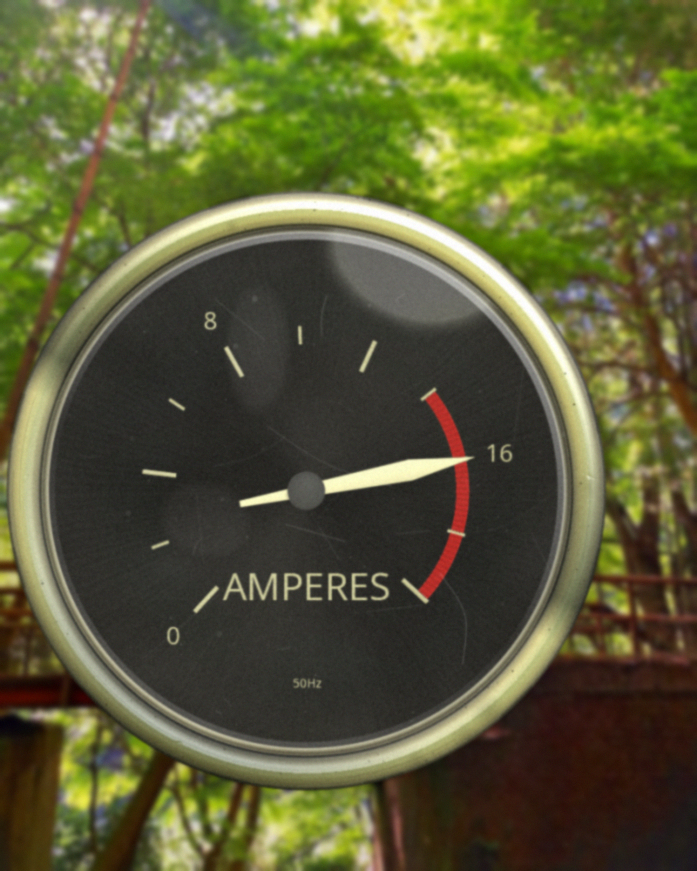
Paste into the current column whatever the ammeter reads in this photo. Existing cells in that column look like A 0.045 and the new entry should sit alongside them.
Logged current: A 16
